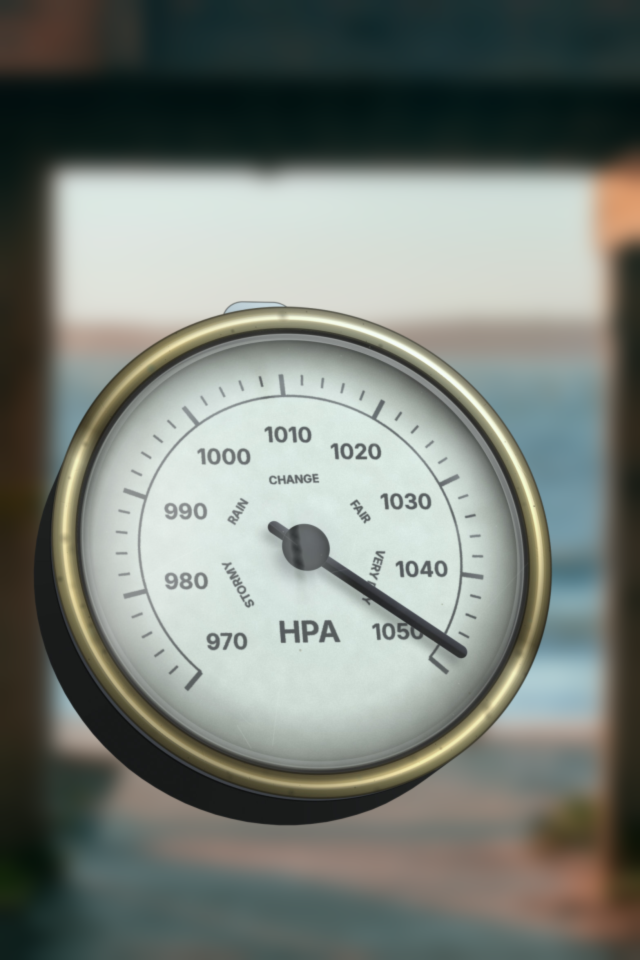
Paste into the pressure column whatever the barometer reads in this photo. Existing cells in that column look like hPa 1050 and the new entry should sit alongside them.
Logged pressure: hPa 1048
